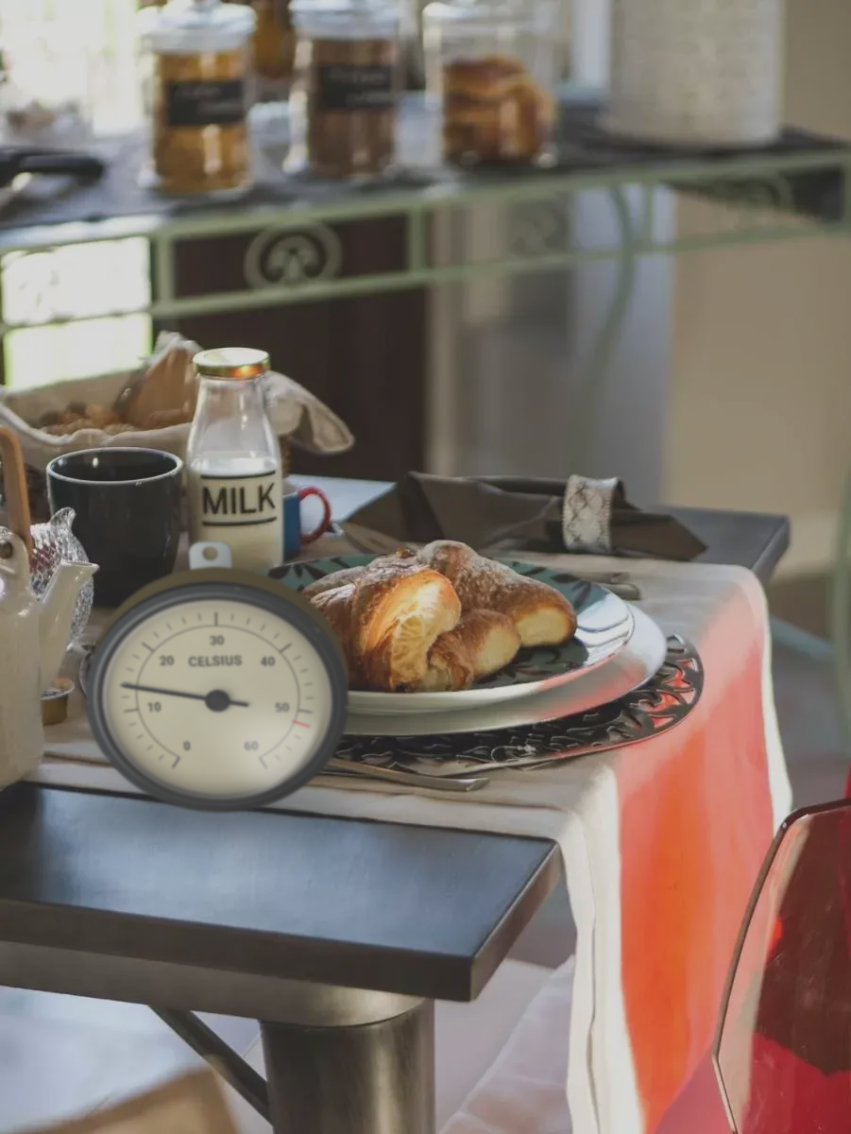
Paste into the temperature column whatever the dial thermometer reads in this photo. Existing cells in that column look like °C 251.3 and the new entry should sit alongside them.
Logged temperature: °C 14
